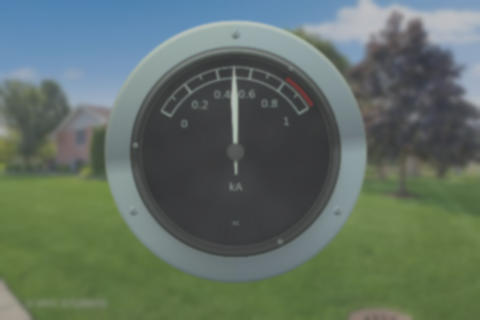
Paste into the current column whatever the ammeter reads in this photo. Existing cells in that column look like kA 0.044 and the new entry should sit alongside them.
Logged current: kA 0.5
